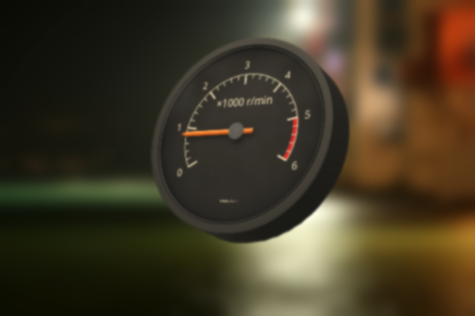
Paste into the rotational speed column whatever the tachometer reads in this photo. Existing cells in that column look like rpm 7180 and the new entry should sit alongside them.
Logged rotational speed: rpm 800
